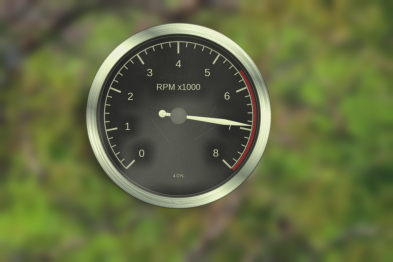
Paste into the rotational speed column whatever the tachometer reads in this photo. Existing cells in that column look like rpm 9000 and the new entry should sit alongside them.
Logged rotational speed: rpm 6900
